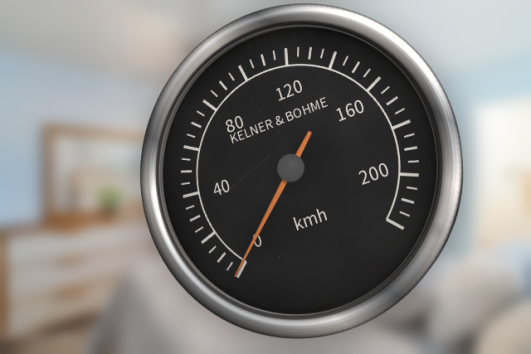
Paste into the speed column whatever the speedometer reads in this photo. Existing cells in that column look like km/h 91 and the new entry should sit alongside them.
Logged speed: km/h 0
